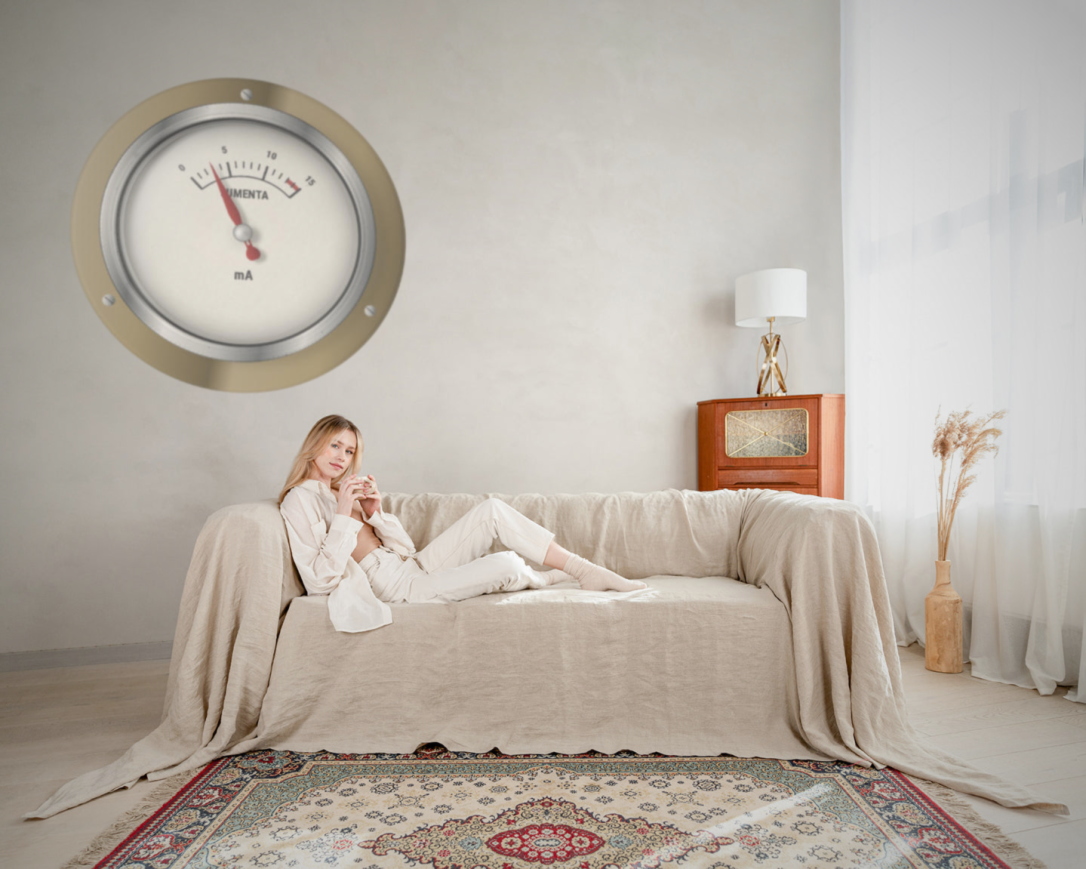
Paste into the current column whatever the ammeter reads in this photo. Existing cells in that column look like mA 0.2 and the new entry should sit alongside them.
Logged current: mA 3
